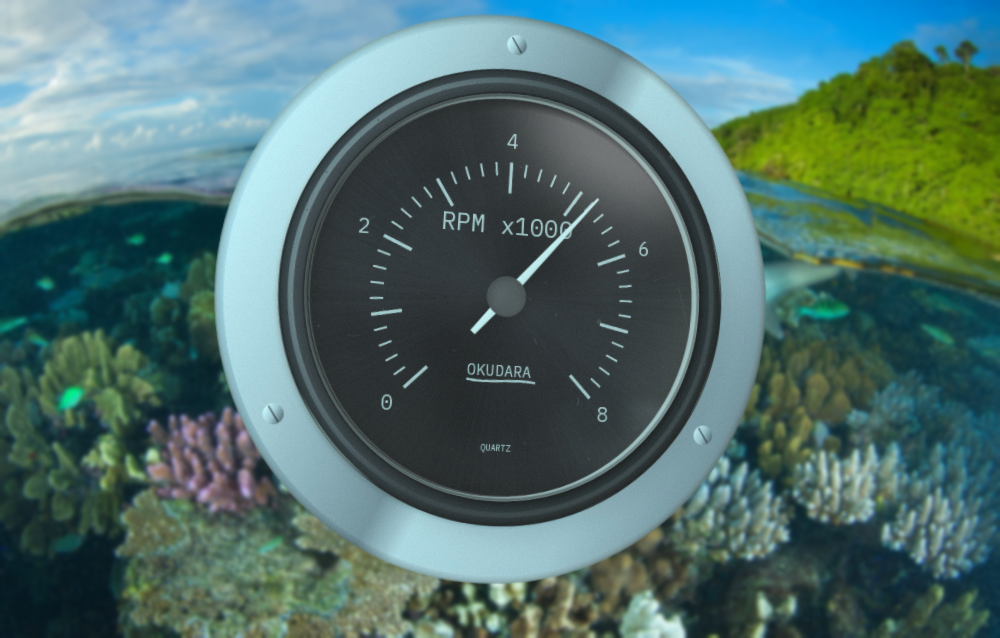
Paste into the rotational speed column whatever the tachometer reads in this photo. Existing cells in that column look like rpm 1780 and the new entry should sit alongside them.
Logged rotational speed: rpm 5200
